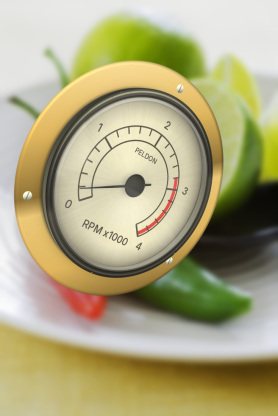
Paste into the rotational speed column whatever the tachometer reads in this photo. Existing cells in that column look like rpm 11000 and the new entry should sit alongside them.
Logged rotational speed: rpm 200
